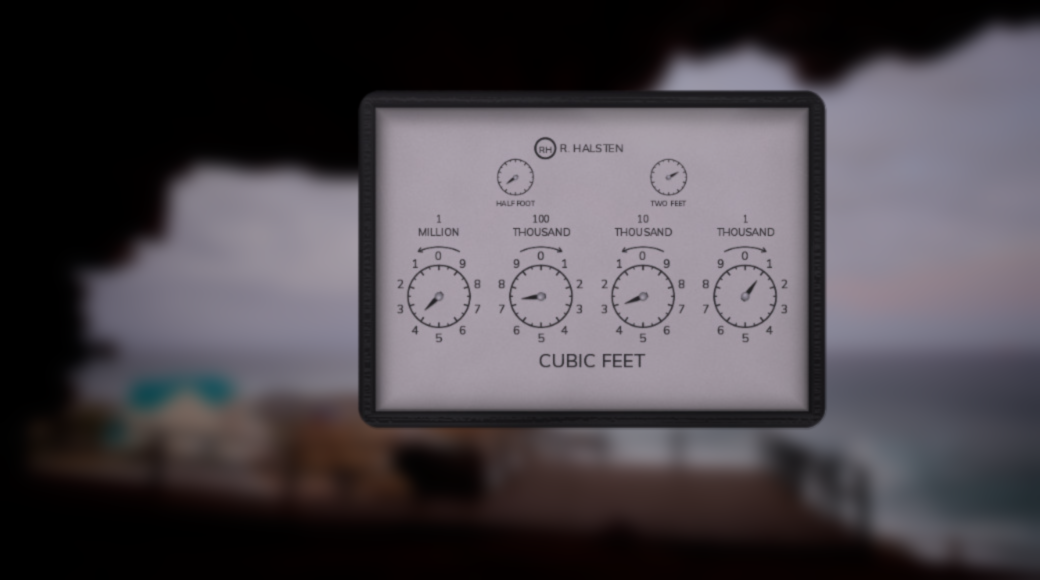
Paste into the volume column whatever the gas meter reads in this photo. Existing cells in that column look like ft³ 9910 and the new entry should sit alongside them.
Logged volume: ft³ 373100
